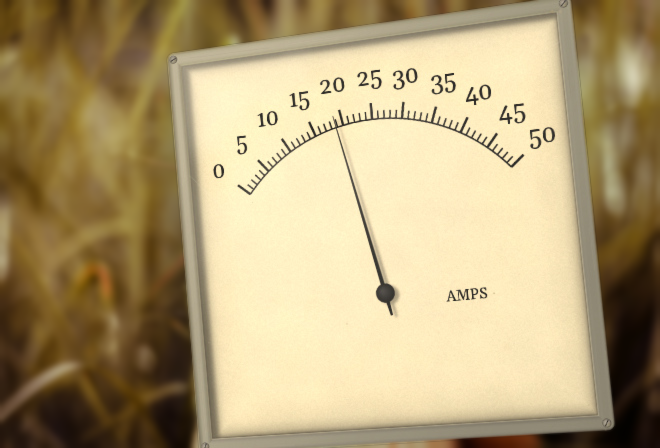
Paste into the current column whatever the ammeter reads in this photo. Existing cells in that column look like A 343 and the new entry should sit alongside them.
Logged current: A 19
